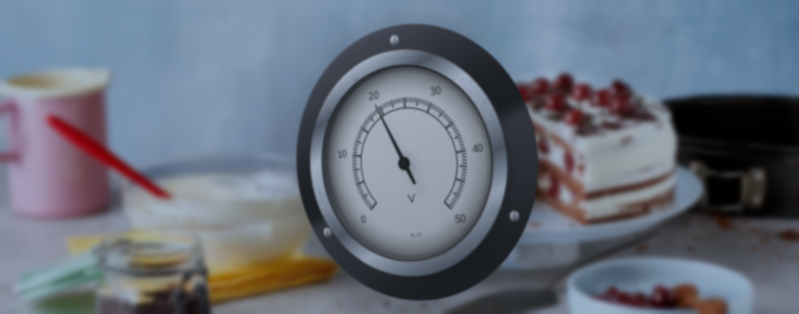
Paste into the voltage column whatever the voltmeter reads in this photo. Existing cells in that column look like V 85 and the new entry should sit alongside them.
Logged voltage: V 20
